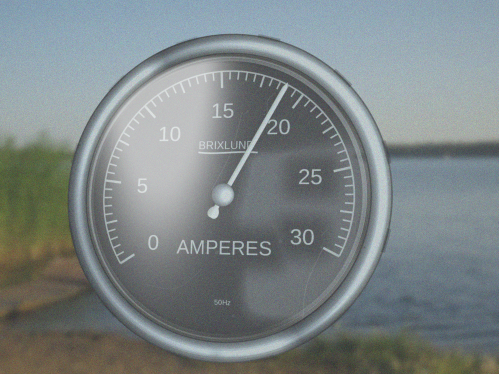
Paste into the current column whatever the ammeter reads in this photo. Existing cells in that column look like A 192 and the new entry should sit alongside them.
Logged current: A 19
